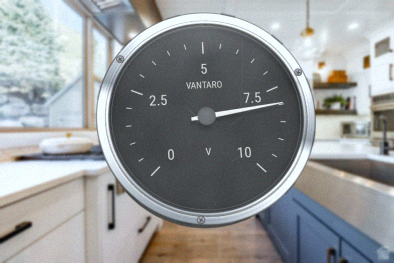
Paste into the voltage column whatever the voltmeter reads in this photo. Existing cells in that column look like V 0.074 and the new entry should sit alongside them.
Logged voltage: V 8
